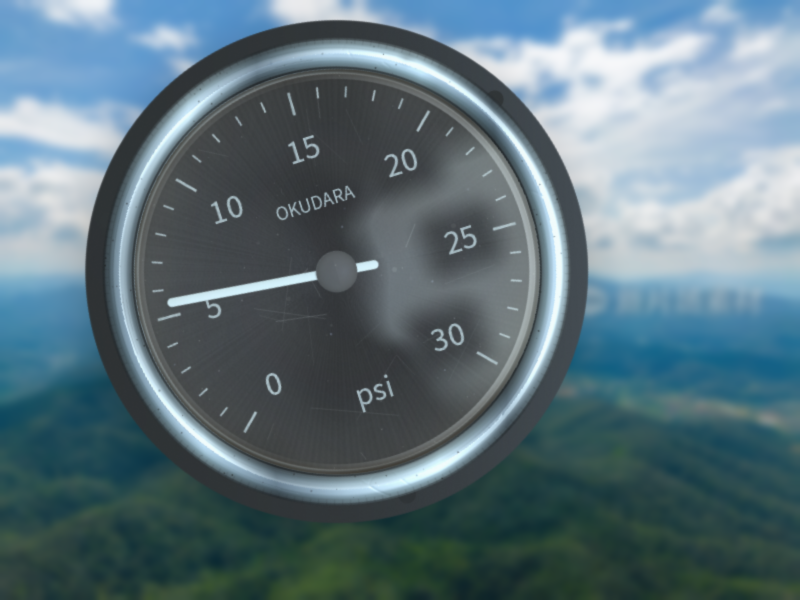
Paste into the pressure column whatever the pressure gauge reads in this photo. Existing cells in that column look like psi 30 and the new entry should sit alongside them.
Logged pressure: psi 5.5
